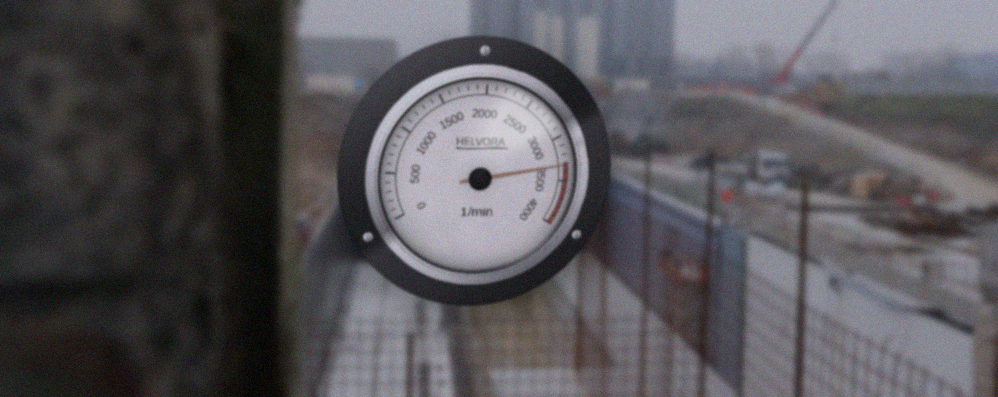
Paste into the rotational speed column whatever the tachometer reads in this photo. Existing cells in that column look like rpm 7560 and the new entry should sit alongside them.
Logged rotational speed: rpm 3300
